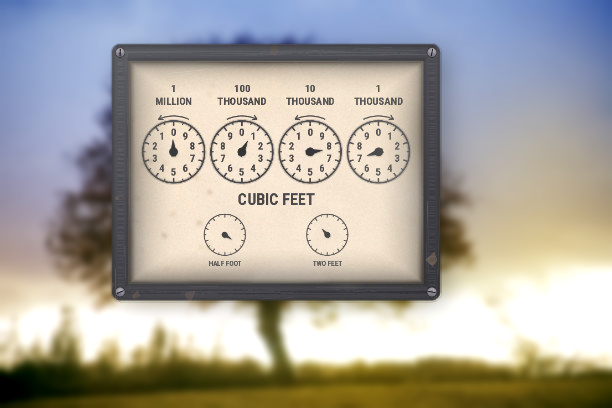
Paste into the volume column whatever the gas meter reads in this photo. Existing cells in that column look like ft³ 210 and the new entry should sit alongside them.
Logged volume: ft³ 7700
